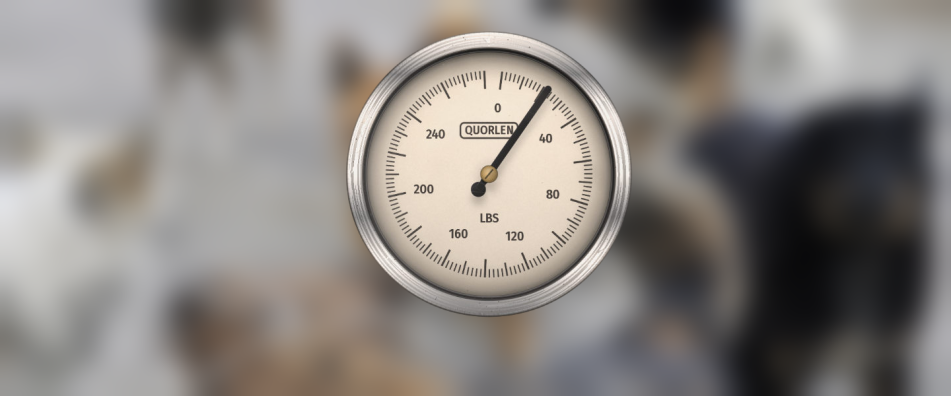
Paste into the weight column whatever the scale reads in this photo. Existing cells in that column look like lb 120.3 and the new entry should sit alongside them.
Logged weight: lb 22
